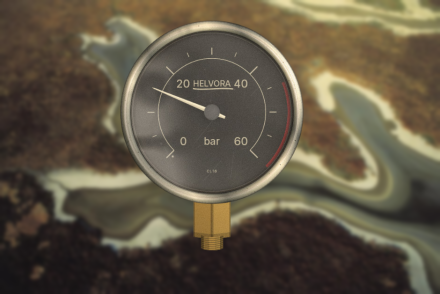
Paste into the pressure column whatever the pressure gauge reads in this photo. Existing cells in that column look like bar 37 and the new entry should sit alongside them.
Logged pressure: bar 15
